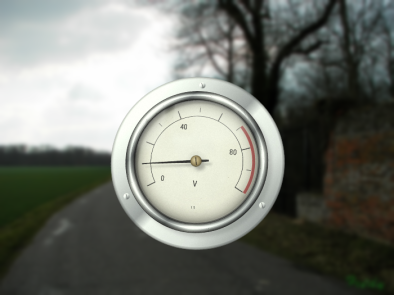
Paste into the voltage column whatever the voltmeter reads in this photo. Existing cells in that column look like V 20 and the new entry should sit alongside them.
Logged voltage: V 10
